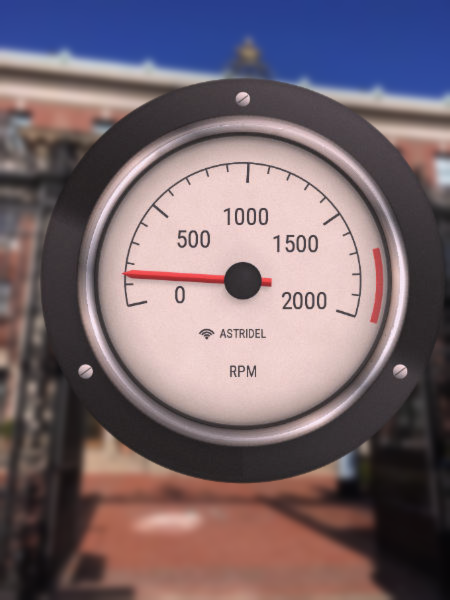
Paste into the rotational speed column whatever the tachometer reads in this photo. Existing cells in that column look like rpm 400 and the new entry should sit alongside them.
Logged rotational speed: rpm 150
